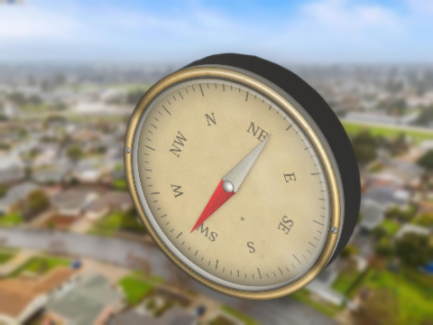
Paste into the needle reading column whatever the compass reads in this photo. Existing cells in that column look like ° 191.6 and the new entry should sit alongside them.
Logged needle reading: ° 235
